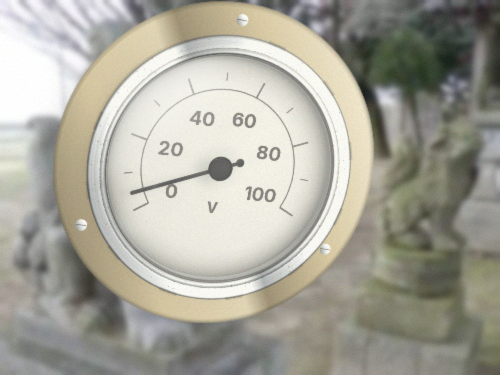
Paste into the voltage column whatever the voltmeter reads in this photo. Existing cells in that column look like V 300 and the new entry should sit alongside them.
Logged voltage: V 5
